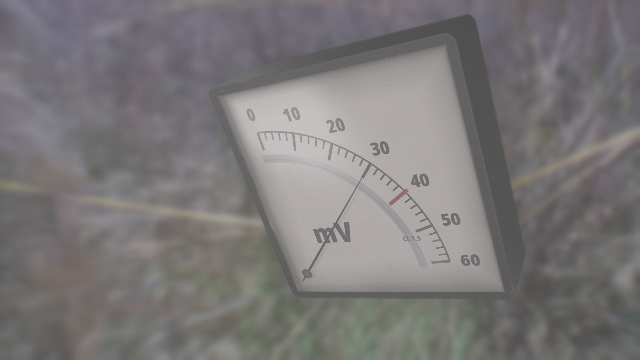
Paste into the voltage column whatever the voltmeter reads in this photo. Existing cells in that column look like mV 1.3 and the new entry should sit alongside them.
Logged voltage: mV 30
